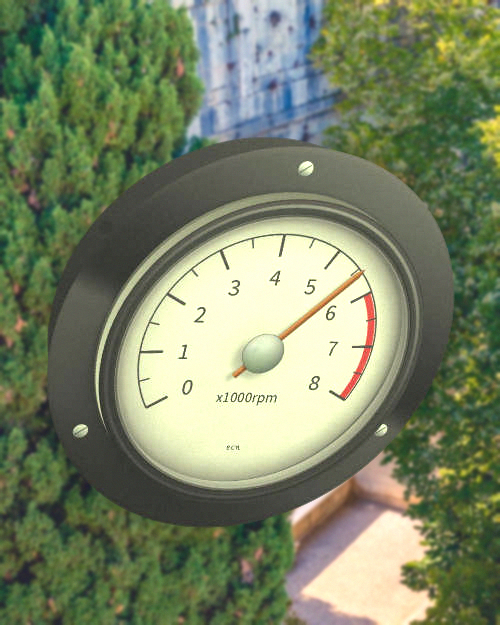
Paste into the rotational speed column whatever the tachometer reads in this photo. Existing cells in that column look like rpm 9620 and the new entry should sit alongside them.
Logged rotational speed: rpm 5500
